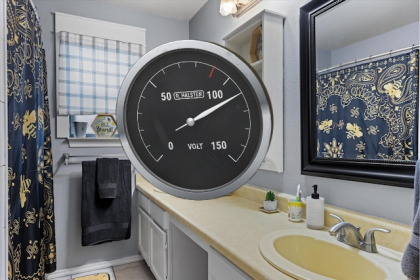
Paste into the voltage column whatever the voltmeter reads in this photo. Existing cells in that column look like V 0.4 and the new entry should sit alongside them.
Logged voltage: V 110
